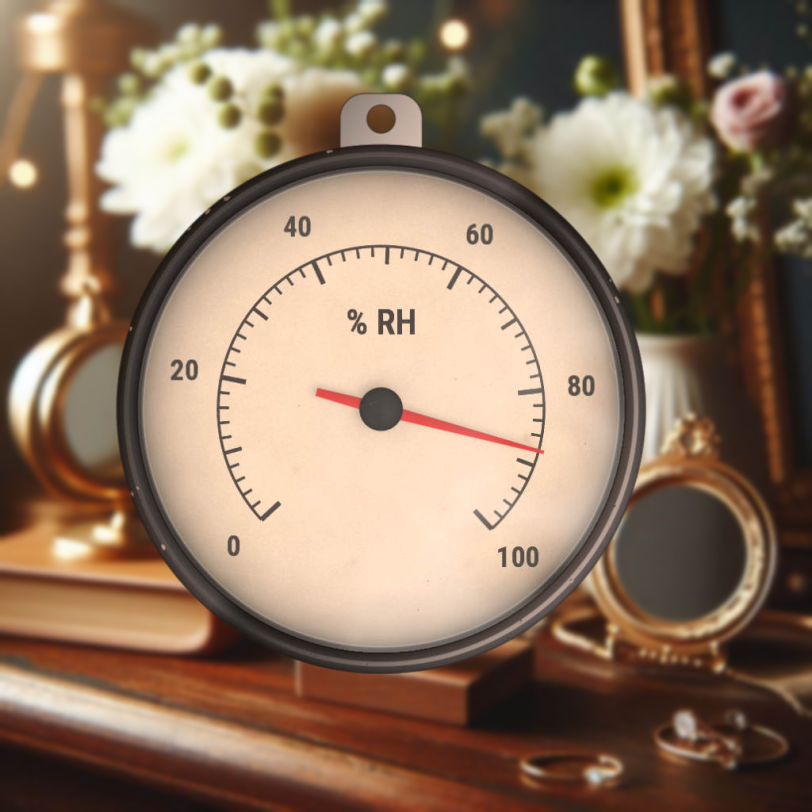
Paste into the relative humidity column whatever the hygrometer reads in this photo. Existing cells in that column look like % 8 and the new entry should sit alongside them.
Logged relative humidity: % 88
